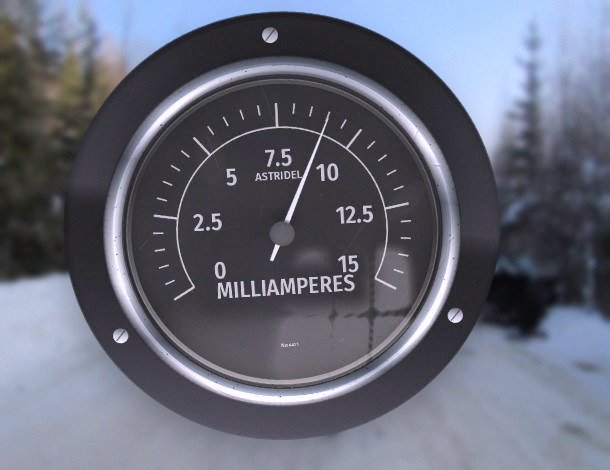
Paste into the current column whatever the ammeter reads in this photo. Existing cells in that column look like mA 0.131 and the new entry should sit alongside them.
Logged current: mA 9
